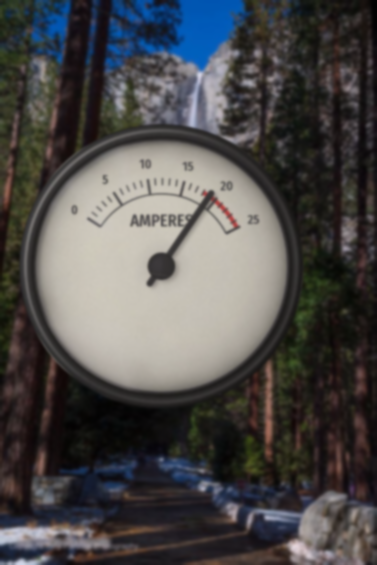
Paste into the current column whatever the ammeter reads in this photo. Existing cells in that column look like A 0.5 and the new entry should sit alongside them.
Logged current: A 19
